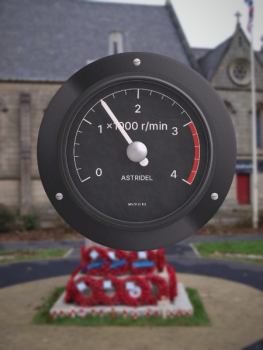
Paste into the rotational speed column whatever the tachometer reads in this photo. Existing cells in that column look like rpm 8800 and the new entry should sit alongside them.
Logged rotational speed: rpm 1400
